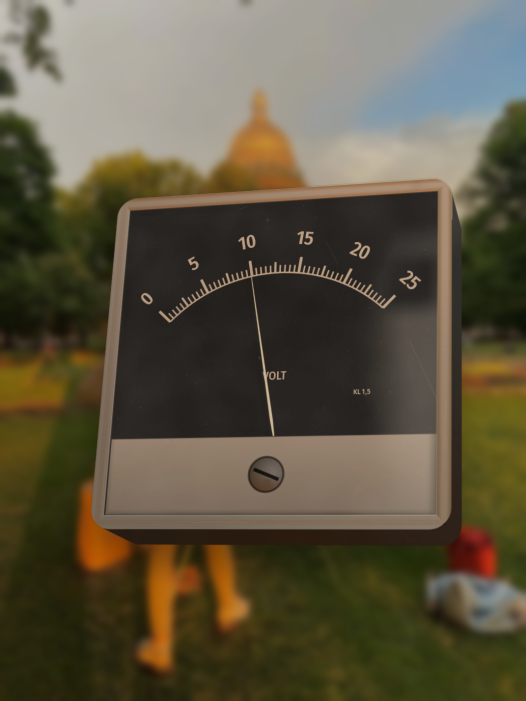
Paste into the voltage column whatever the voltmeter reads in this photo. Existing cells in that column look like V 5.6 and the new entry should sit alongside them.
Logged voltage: V 10
